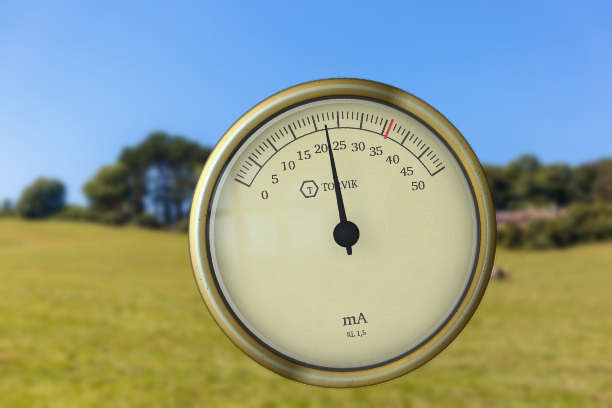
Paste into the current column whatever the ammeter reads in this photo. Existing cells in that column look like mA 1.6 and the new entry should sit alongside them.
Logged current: mA 22
